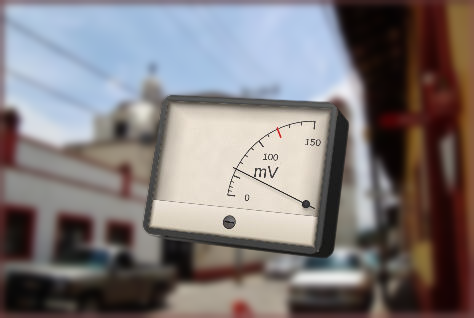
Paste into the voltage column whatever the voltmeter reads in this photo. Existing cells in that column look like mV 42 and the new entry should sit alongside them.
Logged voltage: mV 60
